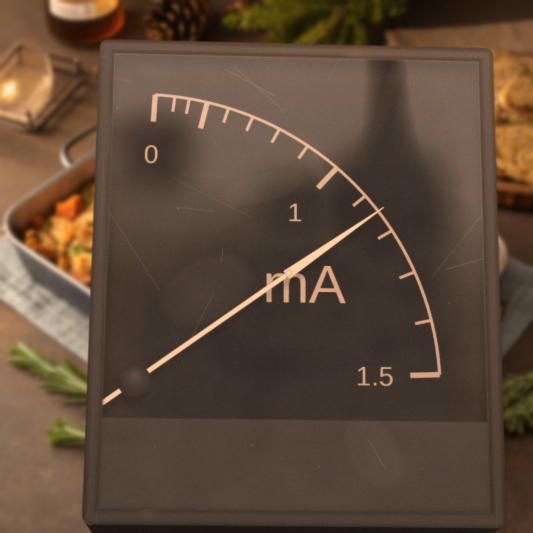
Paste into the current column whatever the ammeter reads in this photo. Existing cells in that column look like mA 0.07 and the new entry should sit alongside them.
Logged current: mA 1.15
